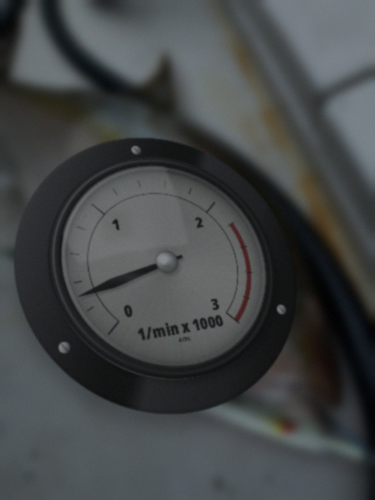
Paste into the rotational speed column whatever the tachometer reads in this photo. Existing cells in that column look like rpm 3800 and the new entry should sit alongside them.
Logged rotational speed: rpm 300
